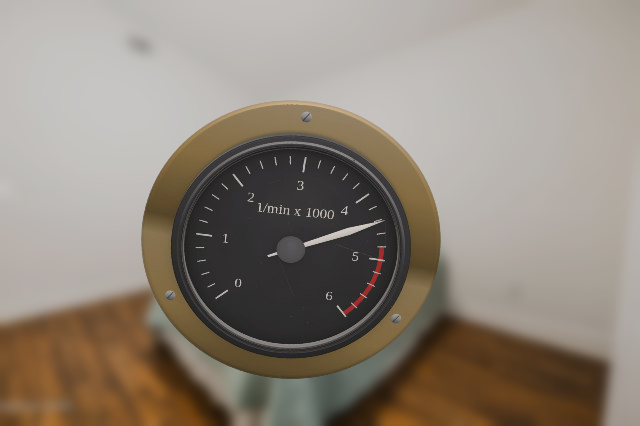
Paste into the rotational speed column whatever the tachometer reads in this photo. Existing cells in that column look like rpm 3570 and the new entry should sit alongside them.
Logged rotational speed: rpm 4400
